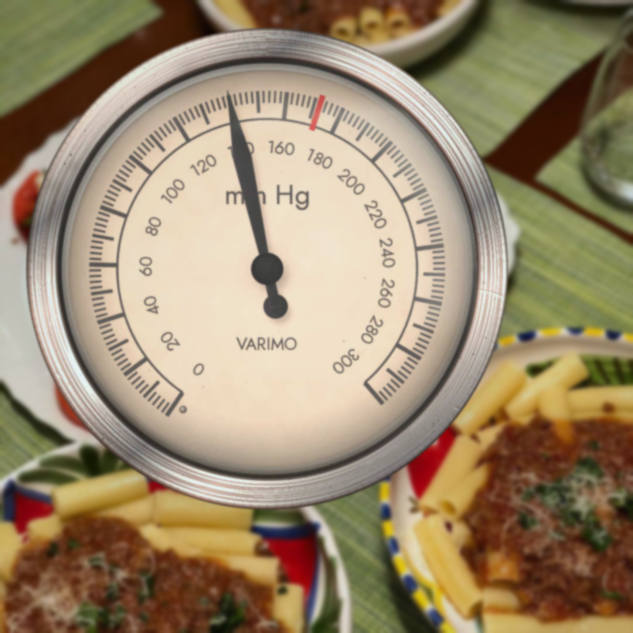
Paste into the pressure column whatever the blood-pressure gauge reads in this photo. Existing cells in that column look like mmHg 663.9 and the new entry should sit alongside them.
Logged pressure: mmHg 140
